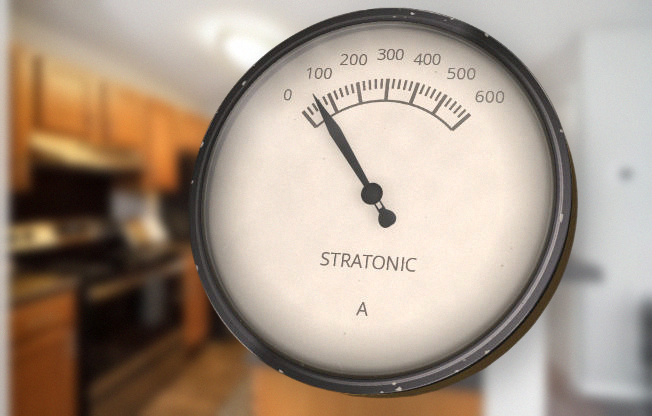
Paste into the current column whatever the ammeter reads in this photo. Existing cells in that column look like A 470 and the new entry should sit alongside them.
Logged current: A 60
